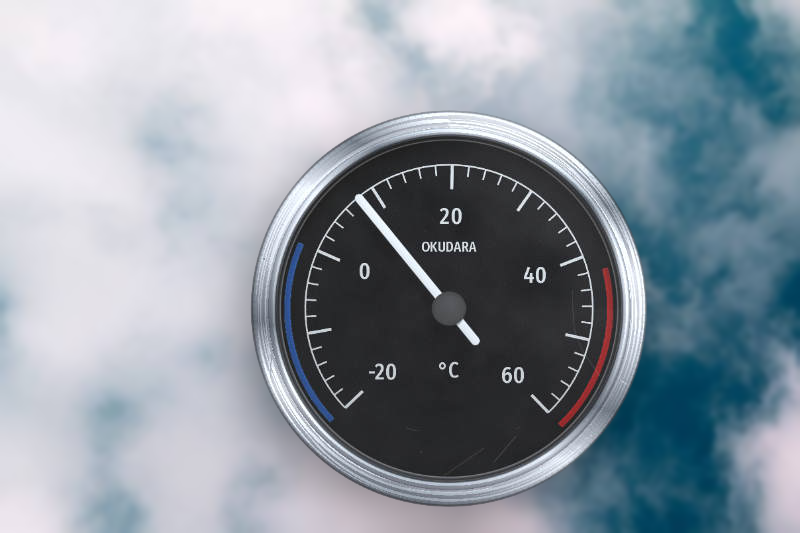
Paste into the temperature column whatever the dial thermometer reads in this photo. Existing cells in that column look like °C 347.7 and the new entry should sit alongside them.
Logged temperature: °C 8
